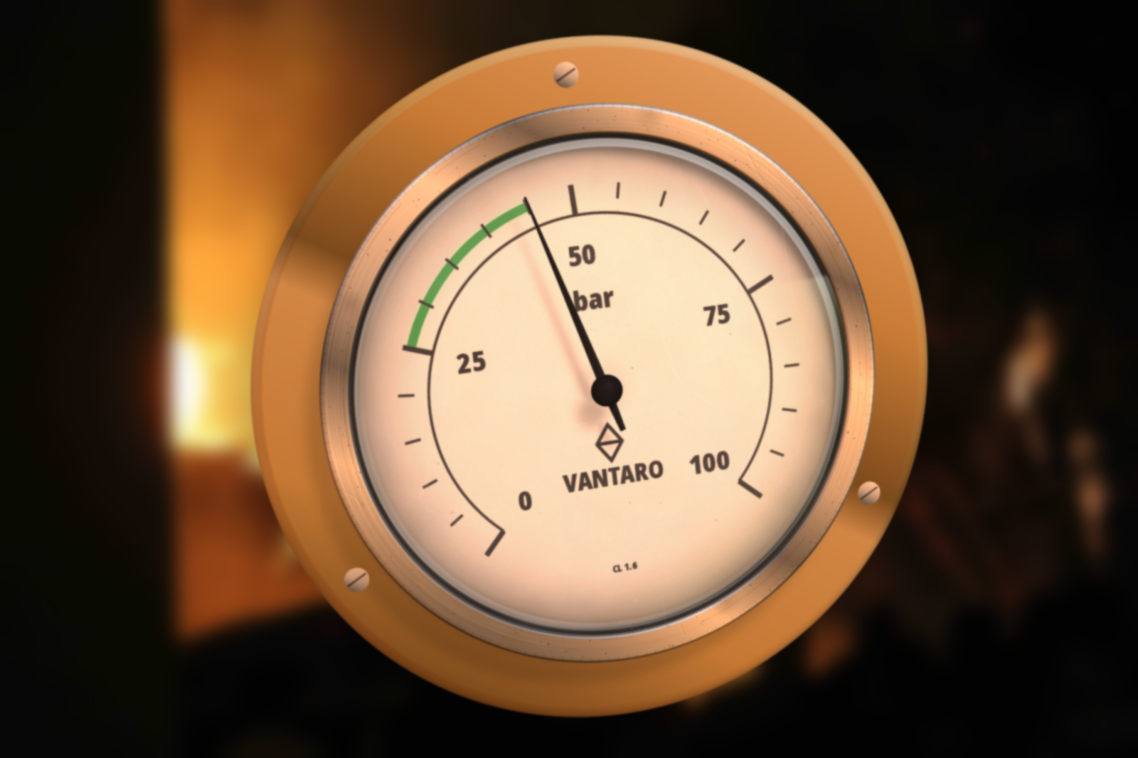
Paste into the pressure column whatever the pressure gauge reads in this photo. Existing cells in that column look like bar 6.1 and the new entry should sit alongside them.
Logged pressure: bar 45
